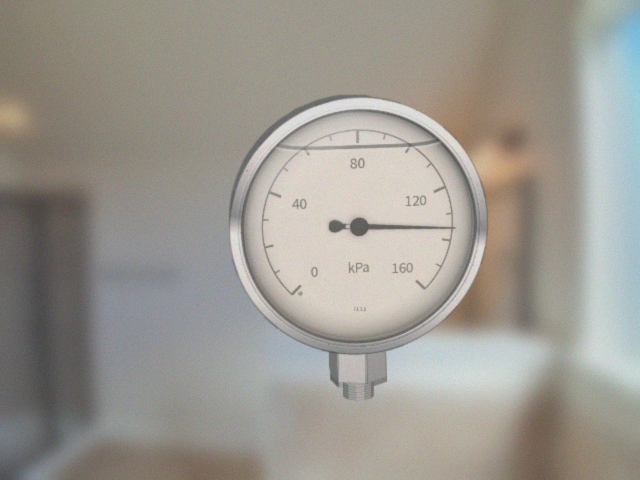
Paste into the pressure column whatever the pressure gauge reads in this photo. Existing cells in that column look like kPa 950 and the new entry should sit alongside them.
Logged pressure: kPa 135
